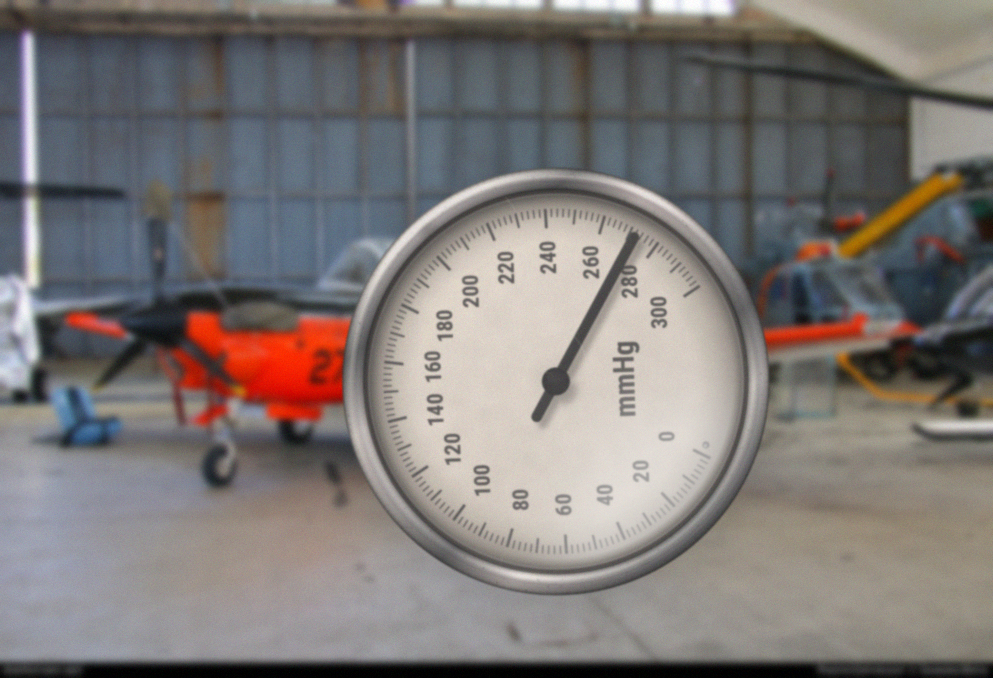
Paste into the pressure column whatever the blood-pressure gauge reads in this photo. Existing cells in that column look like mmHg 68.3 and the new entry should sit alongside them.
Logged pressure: mmHg 272
